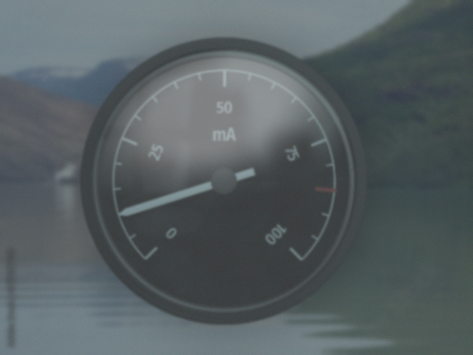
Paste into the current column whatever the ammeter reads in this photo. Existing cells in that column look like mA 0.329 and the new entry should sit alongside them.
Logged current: mA 10
